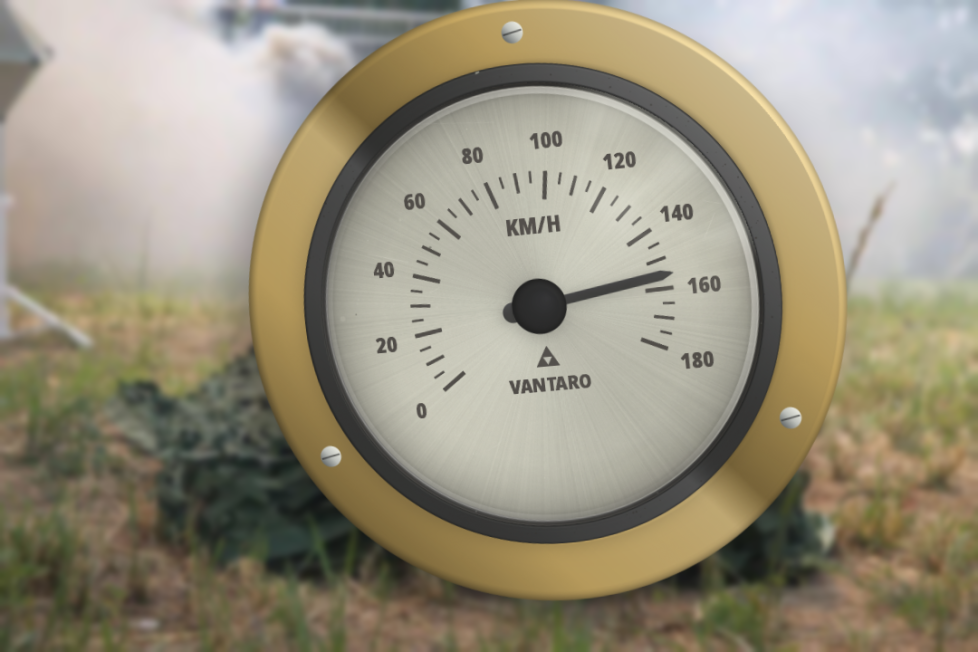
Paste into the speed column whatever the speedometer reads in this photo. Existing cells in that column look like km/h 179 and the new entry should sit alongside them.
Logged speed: km/h 155
